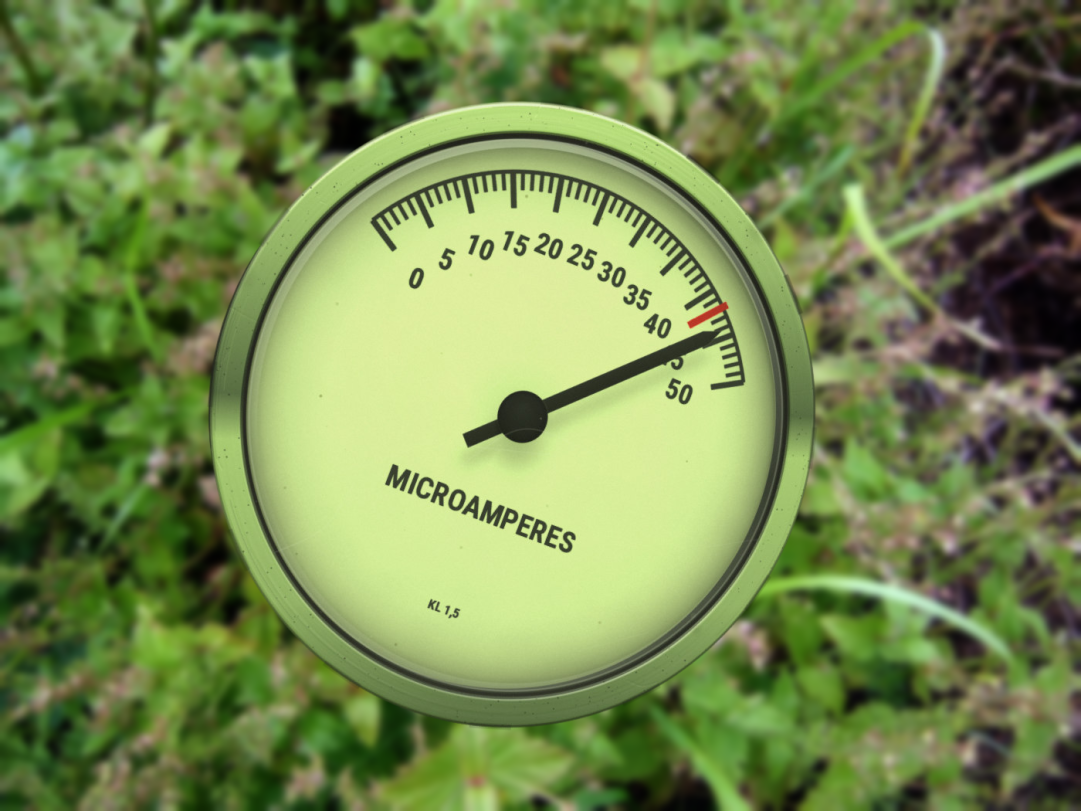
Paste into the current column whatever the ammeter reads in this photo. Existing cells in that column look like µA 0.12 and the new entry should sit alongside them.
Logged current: µA 44
